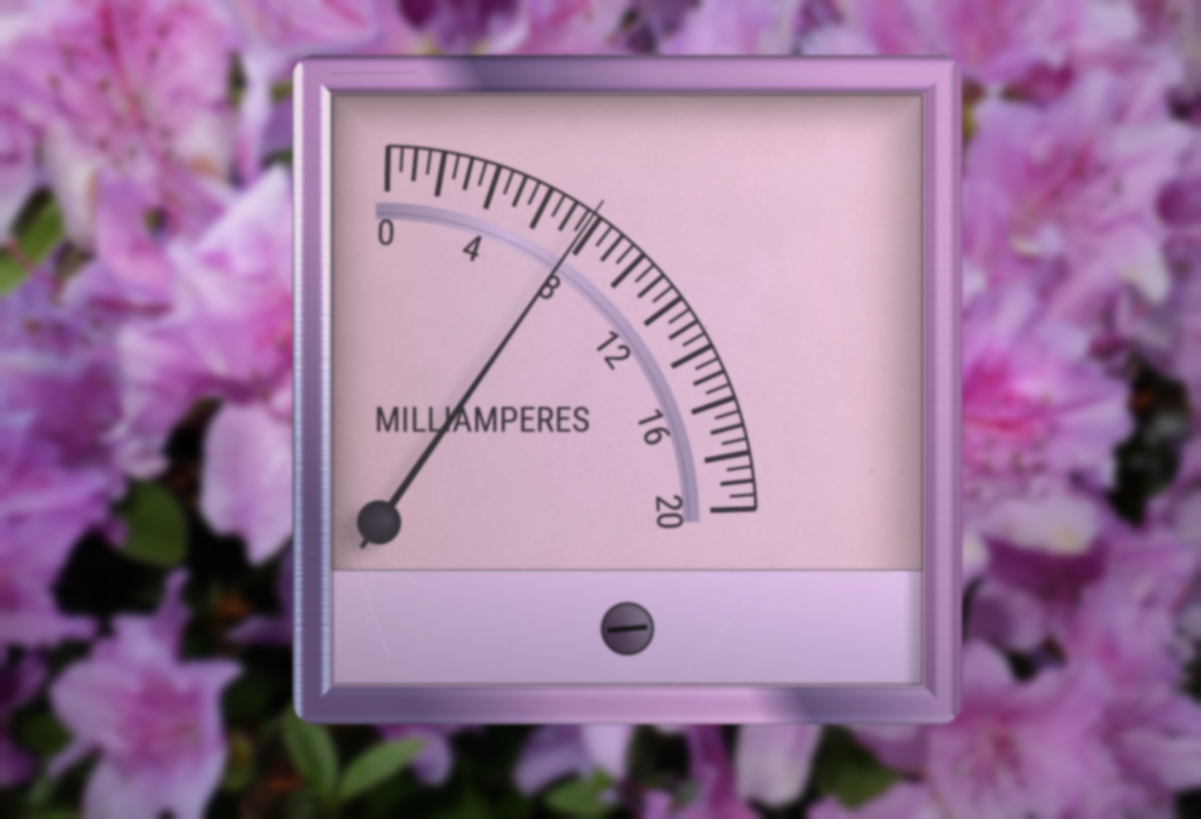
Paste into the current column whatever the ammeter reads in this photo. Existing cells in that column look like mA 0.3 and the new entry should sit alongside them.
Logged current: mA 7.75
